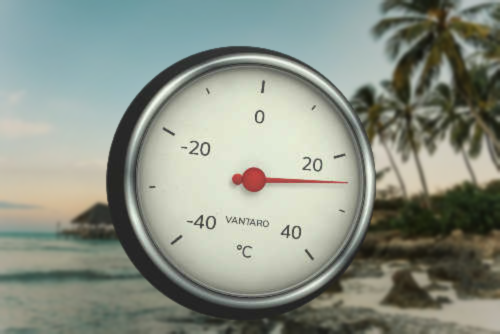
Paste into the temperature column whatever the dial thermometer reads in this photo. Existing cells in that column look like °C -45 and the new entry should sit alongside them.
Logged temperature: °C 25
